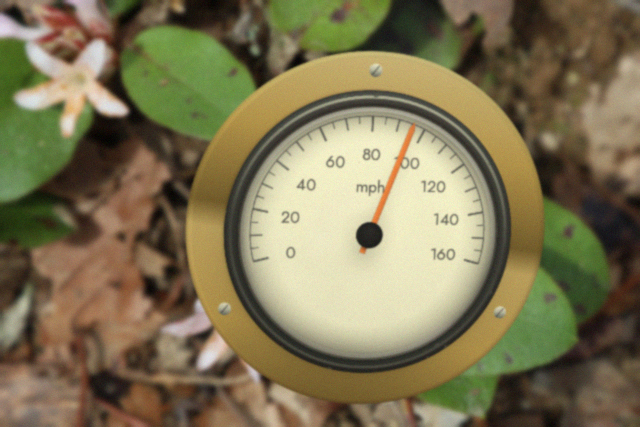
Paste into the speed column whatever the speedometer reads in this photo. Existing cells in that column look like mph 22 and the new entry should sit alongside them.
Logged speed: mph 95
